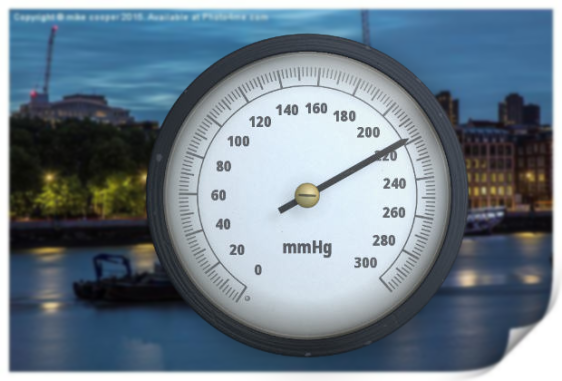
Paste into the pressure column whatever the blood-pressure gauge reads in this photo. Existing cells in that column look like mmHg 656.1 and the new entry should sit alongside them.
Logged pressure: mmHg 218
